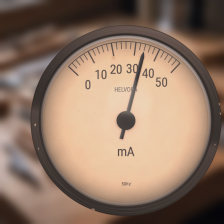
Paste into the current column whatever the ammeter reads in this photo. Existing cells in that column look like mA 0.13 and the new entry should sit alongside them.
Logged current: mA 34
